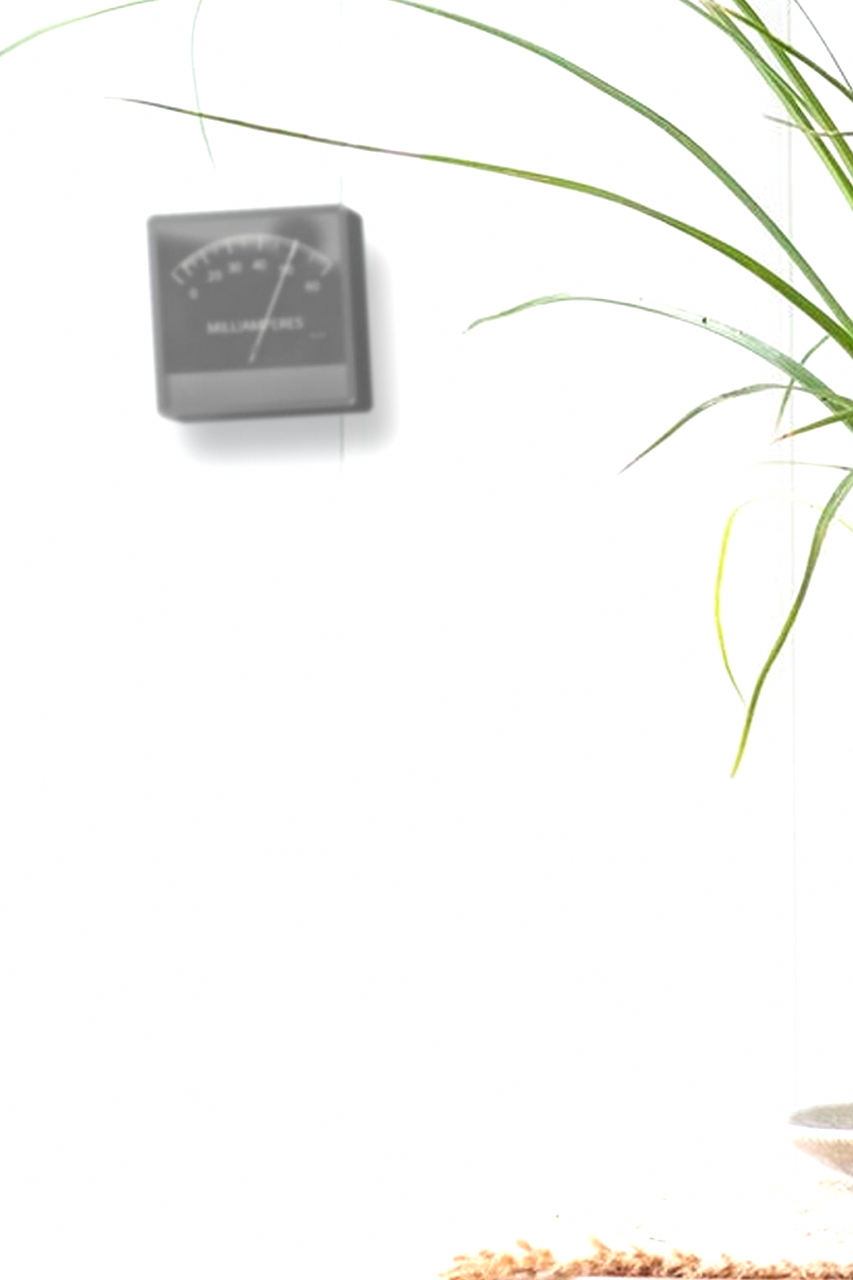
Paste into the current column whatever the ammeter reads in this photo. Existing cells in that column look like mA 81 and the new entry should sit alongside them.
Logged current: mA 50
